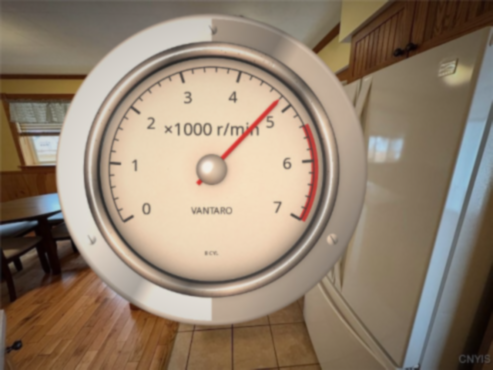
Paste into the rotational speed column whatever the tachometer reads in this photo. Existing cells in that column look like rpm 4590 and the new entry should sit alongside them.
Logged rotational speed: rpm 4800
